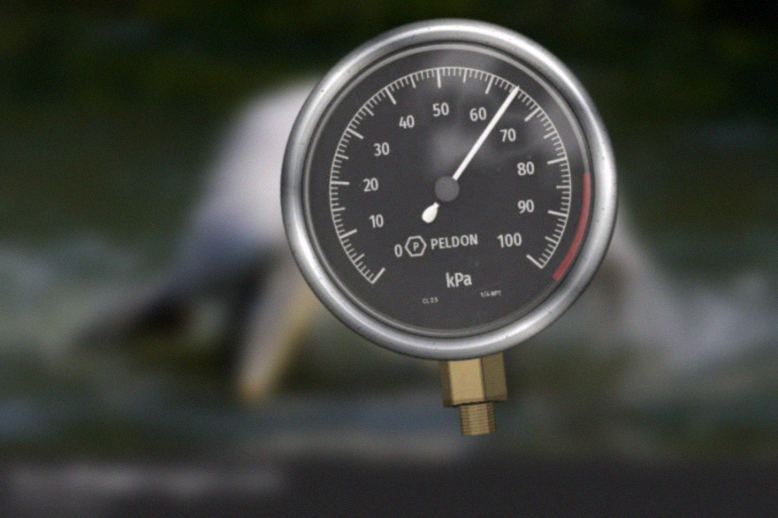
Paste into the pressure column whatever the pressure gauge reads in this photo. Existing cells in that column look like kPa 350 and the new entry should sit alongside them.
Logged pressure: kPa 65
